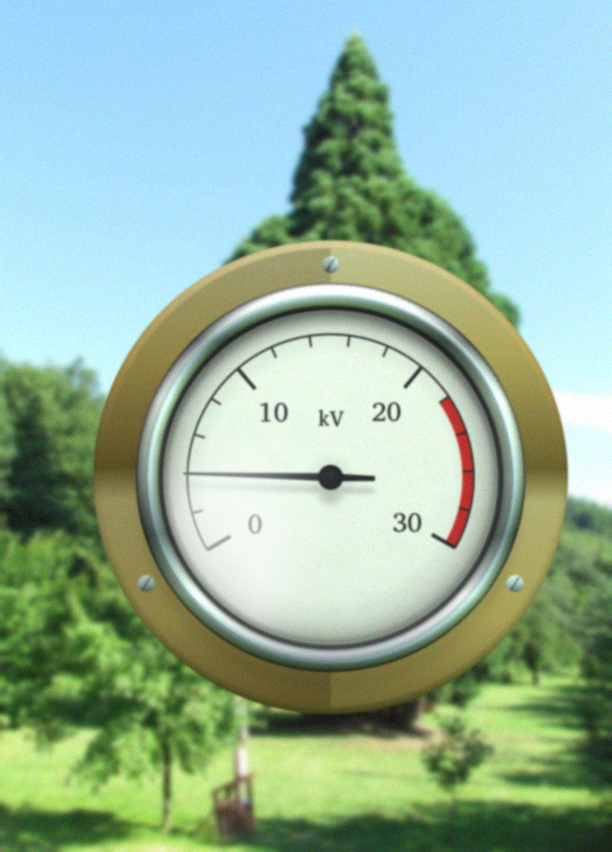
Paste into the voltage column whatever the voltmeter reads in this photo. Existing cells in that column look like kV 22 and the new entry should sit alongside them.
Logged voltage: kV 4
